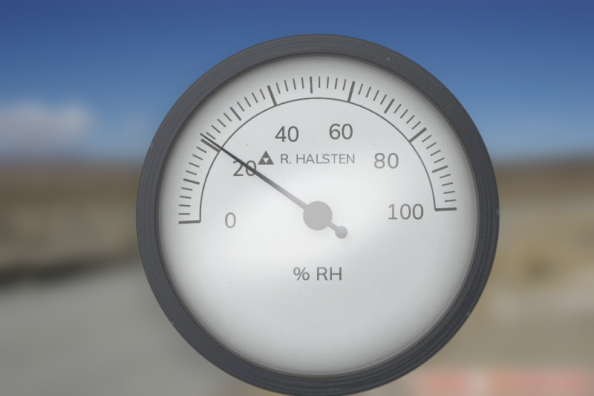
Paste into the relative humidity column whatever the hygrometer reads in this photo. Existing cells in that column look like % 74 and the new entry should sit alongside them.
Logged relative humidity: % 21
